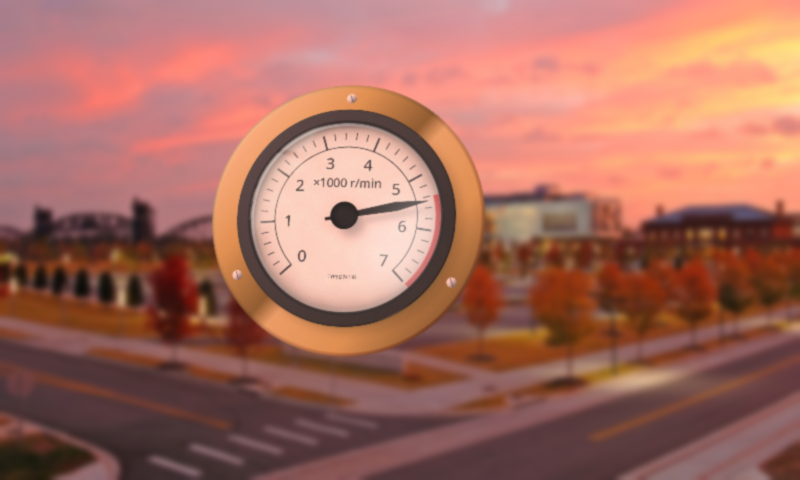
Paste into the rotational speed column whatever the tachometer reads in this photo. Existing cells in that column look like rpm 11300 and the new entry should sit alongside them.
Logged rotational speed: rpm 5500
